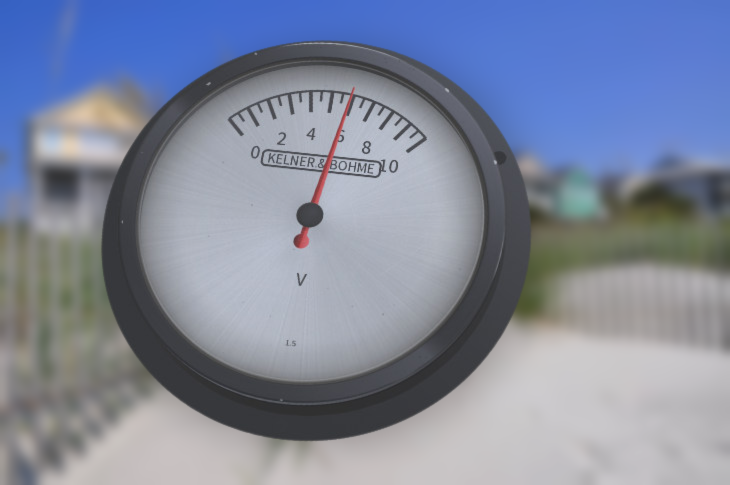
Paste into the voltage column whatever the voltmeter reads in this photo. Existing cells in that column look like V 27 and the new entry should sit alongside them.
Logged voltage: V 6
